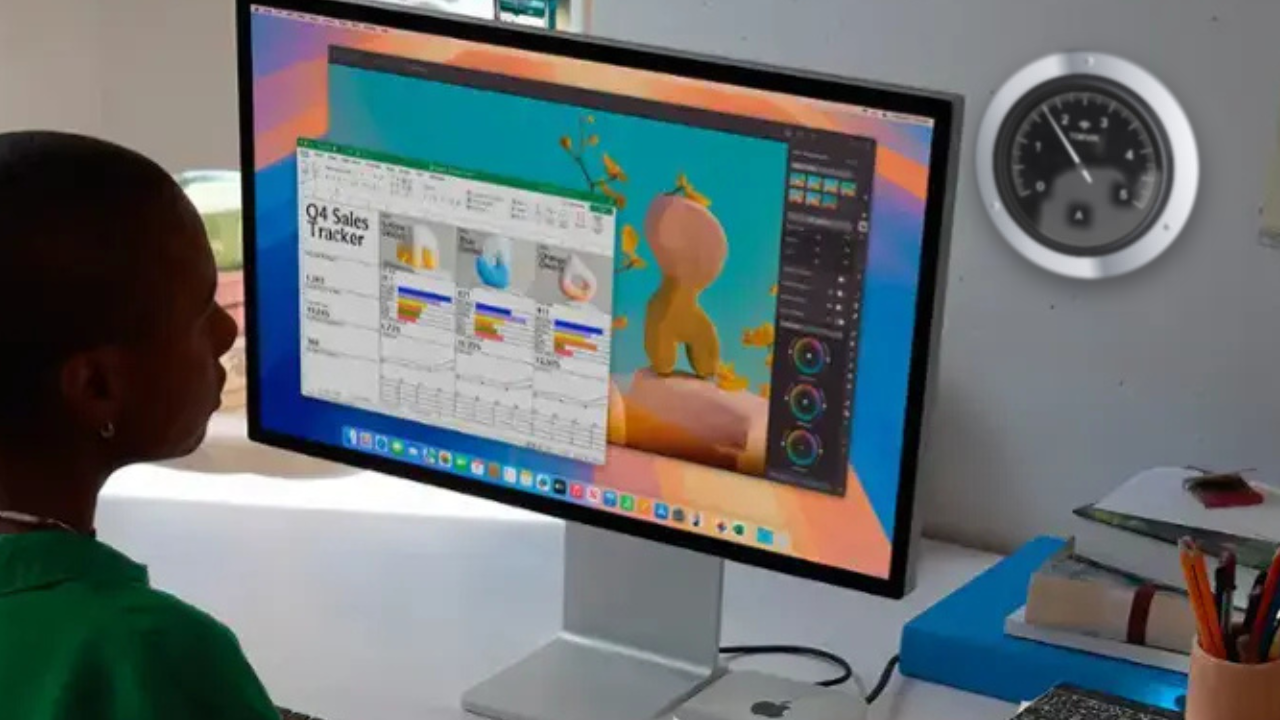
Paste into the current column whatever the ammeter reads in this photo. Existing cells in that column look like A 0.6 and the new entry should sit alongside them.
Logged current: A 1.75
